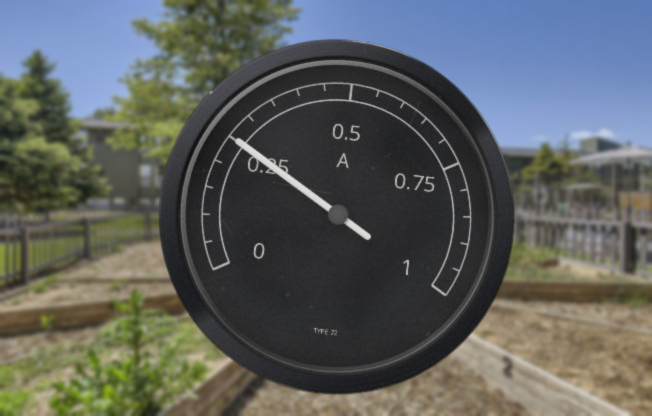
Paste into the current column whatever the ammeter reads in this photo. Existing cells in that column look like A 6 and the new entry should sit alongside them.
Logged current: A 0.25
